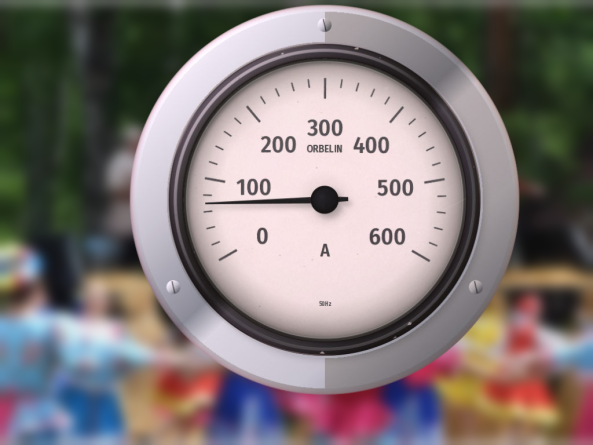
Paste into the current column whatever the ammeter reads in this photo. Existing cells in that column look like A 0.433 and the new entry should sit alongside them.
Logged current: A 70
